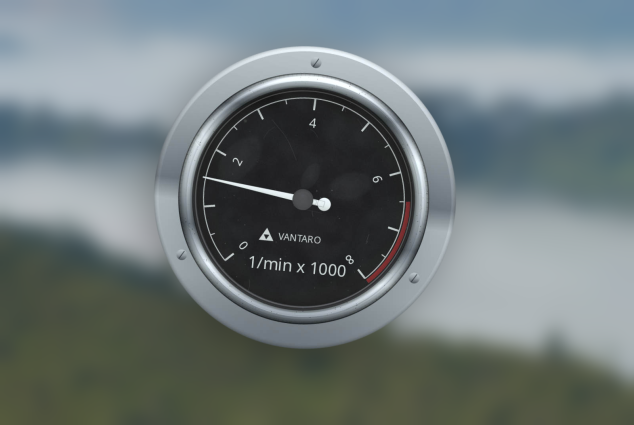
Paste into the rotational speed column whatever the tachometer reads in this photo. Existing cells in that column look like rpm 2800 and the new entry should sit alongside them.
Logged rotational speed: rpm 1500
